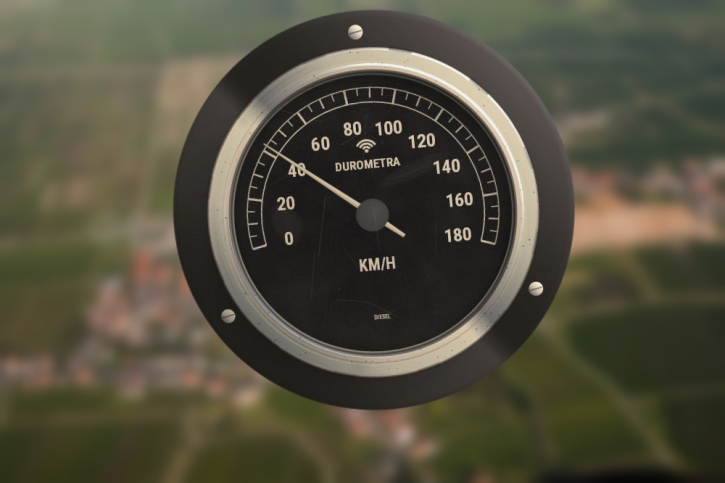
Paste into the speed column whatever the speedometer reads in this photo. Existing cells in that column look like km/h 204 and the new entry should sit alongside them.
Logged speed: km/h 42.5
